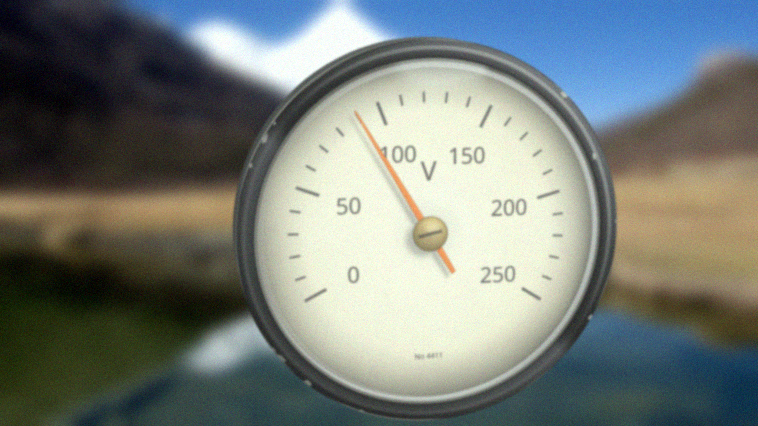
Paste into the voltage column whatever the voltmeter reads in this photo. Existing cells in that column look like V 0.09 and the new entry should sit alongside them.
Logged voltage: V 90
